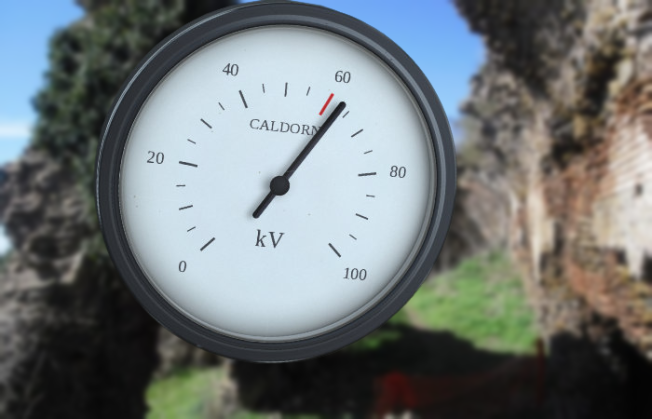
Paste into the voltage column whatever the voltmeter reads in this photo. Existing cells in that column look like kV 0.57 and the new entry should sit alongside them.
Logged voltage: kV 62.5
